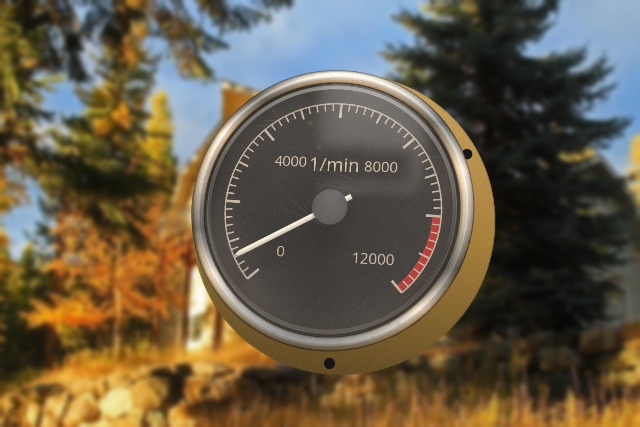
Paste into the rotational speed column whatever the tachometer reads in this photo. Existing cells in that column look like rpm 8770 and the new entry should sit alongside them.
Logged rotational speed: rpm 600
